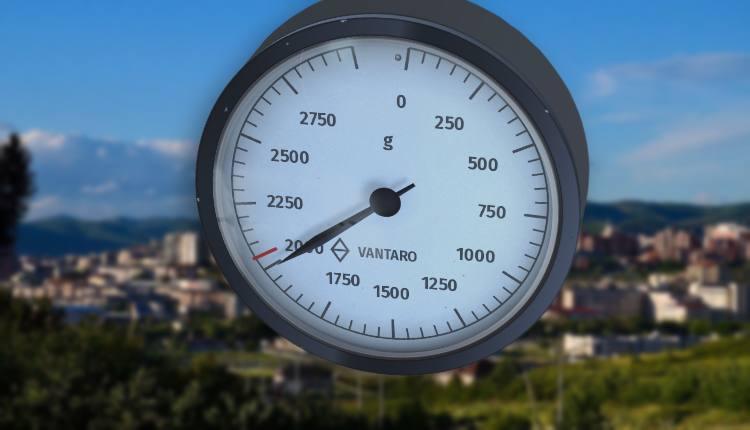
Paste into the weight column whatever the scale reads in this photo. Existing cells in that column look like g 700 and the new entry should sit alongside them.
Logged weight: g 2000
